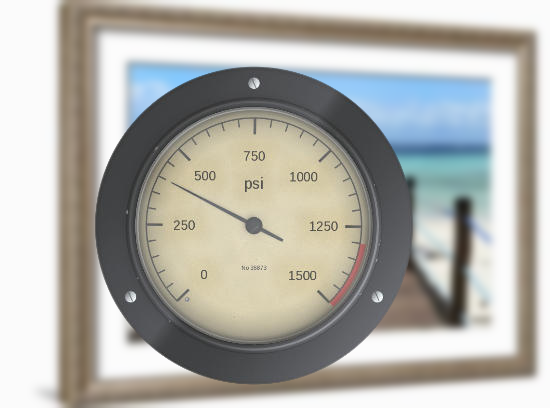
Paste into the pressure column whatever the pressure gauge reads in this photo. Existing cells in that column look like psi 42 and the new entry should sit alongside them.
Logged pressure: psi 400
